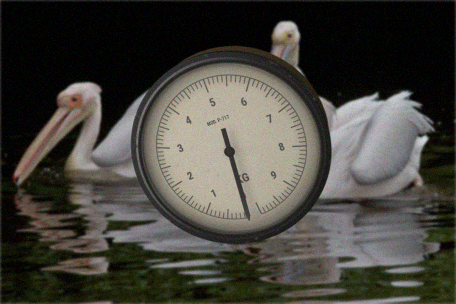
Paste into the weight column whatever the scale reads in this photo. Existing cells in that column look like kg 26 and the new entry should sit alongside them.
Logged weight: kg 0
